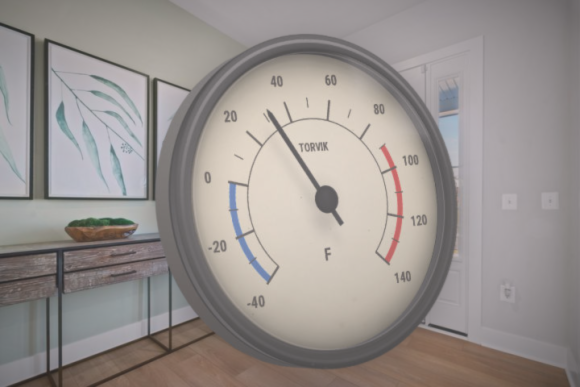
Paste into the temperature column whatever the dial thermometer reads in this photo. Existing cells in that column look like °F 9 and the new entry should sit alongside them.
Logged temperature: °F 30
